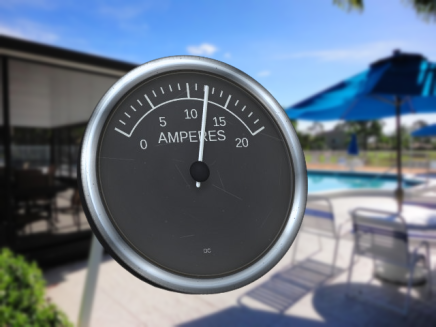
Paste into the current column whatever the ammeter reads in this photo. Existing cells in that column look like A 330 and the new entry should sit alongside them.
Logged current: A 12
